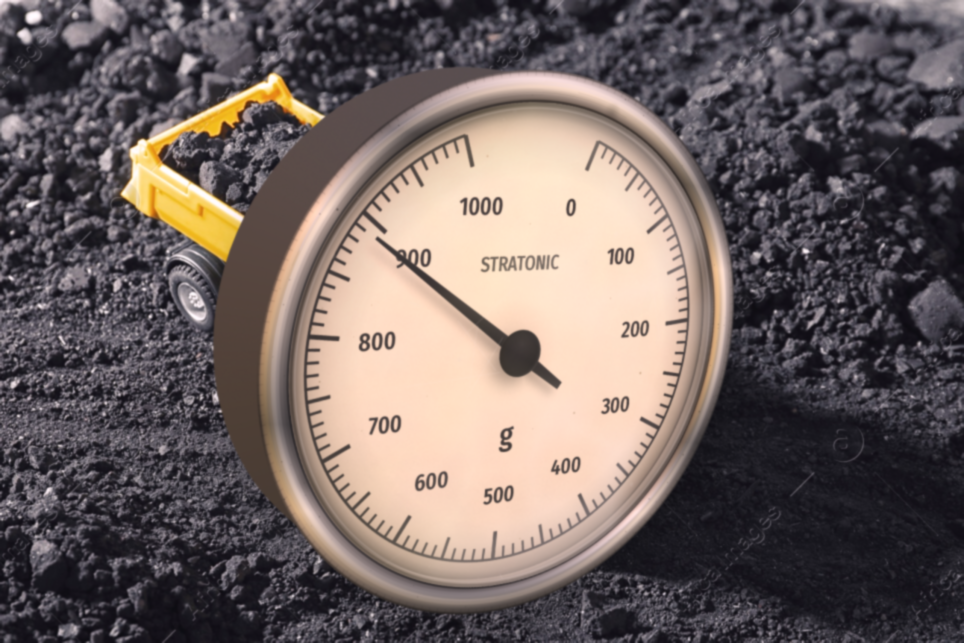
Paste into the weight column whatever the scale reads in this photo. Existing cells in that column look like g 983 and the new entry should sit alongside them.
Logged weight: g 890
